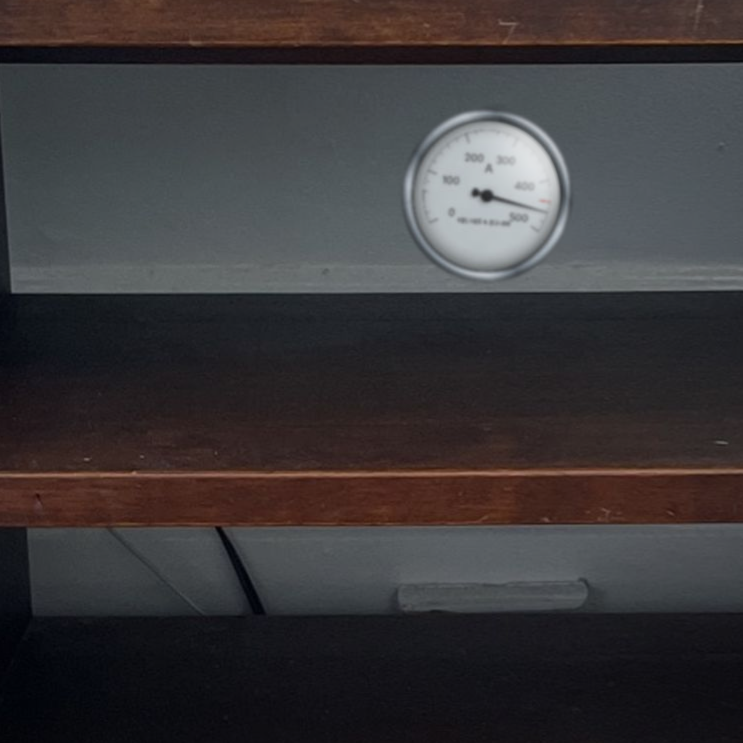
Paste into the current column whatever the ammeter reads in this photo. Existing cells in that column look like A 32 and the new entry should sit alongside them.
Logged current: A 460
